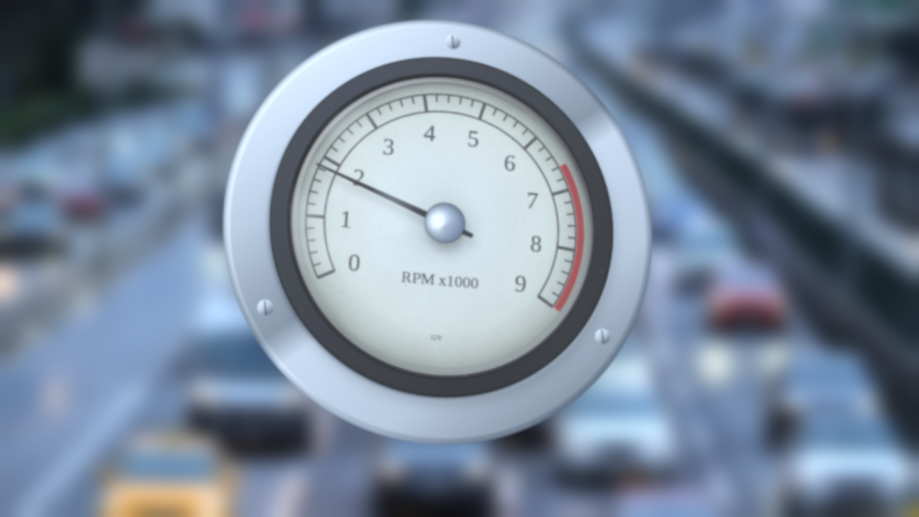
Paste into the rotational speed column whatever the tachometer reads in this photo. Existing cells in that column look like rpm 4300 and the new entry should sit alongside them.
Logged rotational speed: rpm 1800
